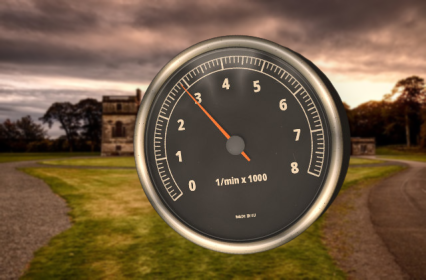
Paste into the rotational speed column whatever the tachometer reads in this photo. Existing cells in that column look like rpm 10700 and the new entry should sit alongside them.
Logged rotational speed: rpm 2900
